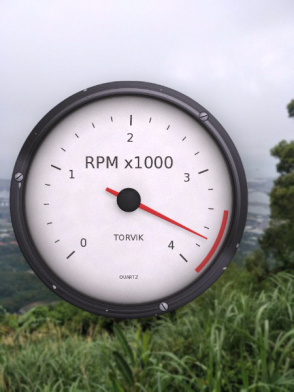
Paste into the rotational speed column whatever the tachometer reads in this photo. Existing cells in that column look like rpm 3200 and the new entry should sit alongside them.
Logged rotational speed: rpm 3700
